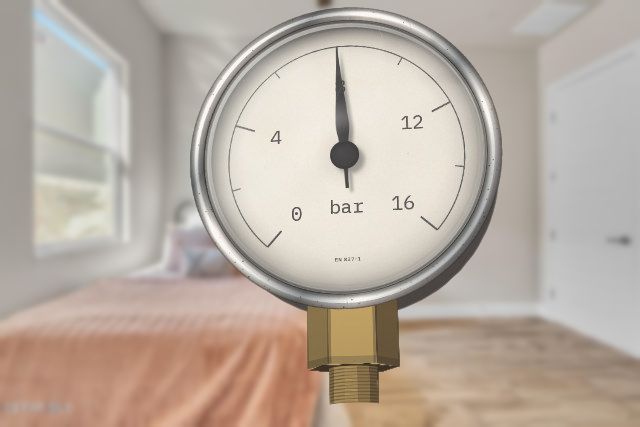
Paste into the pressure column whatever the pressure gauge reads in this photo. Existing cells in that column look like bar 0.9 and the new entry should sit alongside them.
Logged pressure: bar 8
